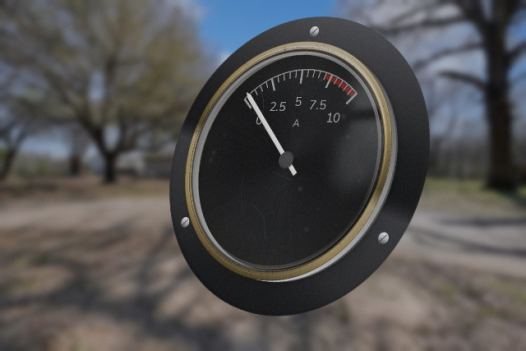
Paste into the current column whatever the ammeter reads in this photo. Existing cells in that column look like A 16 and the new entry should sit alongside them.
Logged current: A 0.5
